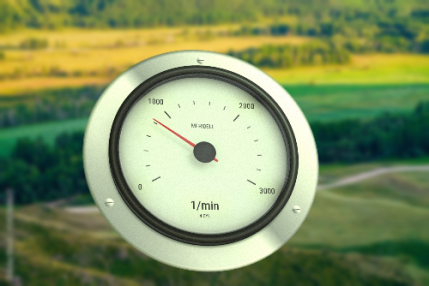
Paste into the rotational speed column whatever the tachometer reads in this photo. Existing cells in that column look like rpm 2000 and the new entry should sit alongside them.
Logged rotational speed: rpm 800
